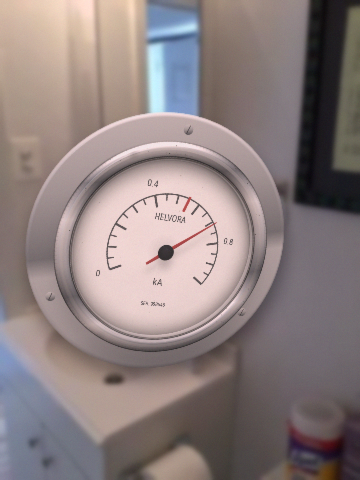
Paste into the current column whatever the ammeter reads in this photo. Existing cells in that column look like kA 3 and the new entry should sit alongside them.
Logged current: kA 0.7
